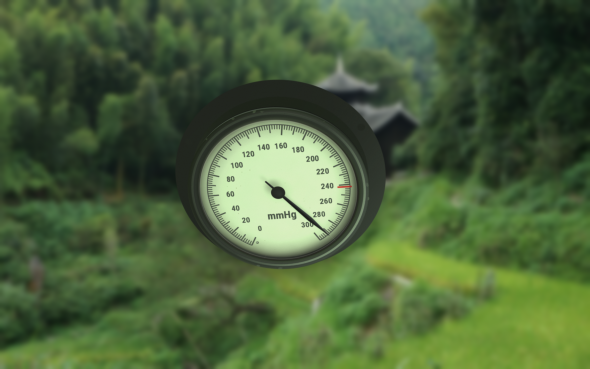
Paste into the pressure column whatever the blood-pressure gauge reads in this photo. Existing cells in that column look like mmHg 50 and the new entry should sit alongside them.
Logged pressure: mmHg 290
